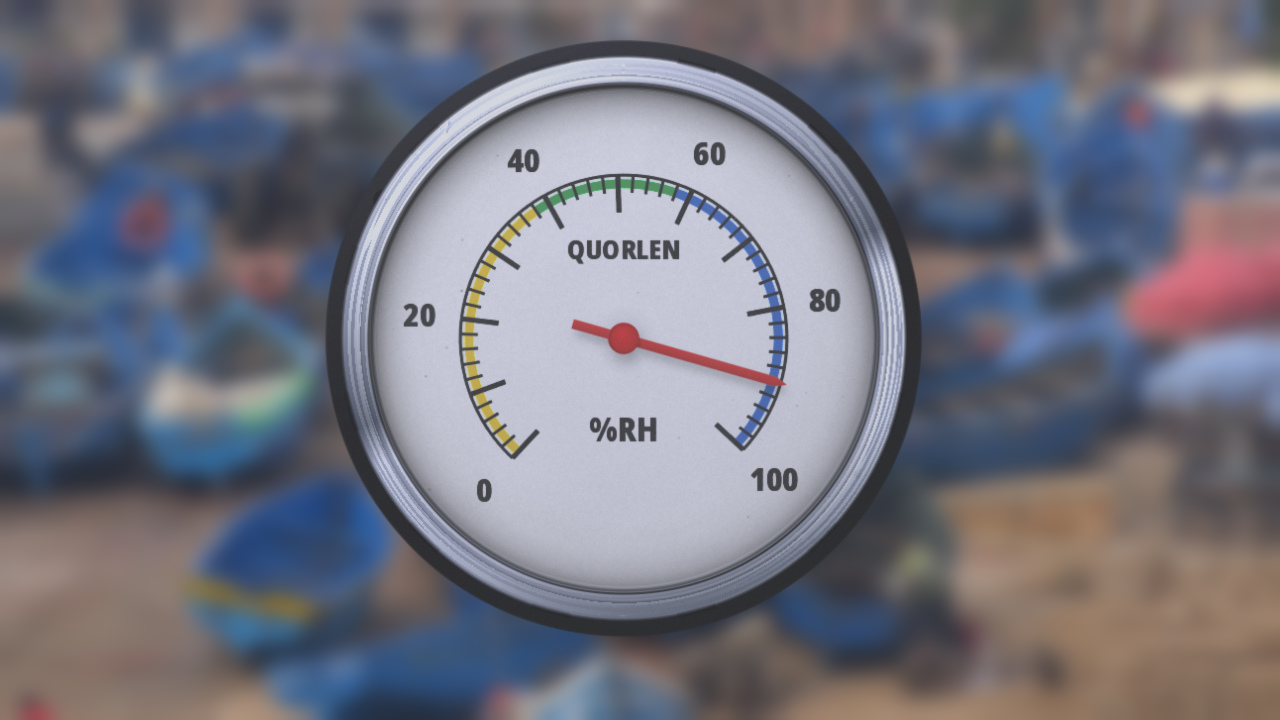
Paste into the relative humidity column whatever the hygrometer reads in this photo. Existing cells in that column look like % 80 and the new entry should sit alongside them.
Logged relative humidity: % 90
